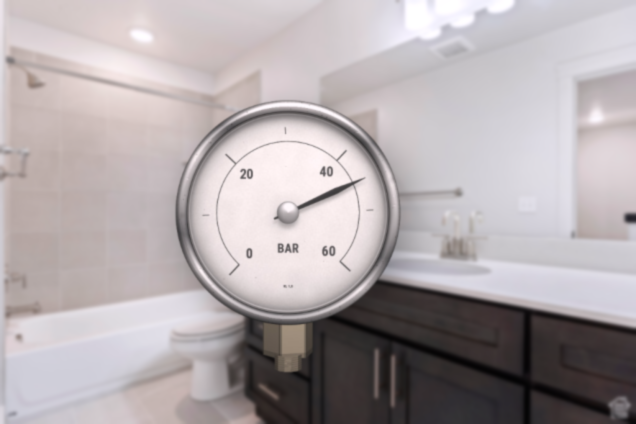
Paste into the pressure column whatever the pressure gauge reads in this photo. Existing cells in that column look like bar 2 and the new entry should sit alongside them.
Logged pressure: bar 45
